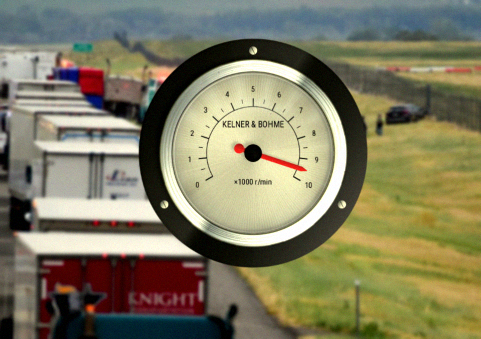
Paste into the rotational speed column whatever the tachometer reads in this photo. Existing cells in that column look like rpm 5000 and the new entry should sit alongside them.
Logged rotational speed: rpm 9500
